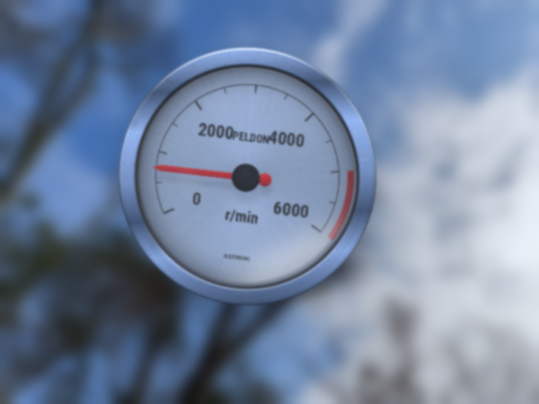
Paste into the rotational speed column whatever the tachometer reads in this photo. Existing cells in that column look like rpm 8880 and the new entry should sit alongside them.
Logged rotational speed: rpm 750
